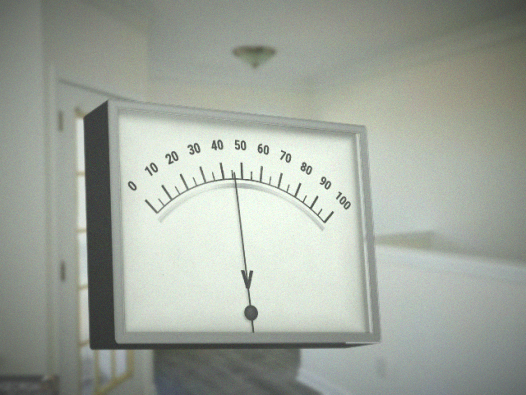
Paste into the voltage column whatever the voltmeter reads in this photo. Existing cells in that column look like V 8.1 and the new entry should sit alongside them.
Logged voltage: V 45
